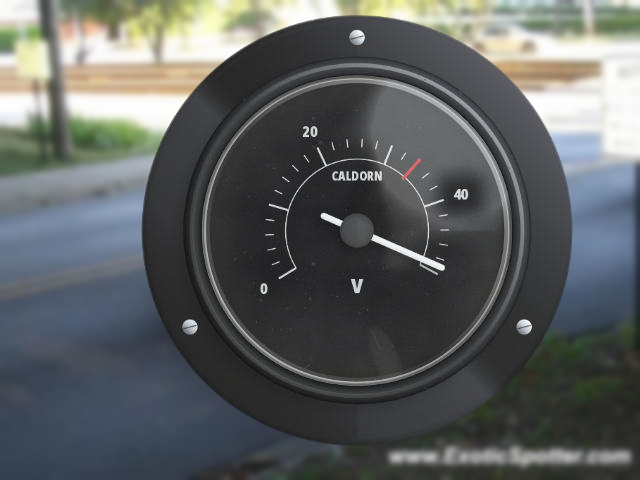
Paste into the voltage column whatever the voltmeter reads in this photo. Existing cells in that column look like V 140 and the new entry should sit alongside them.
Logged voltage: V 49
